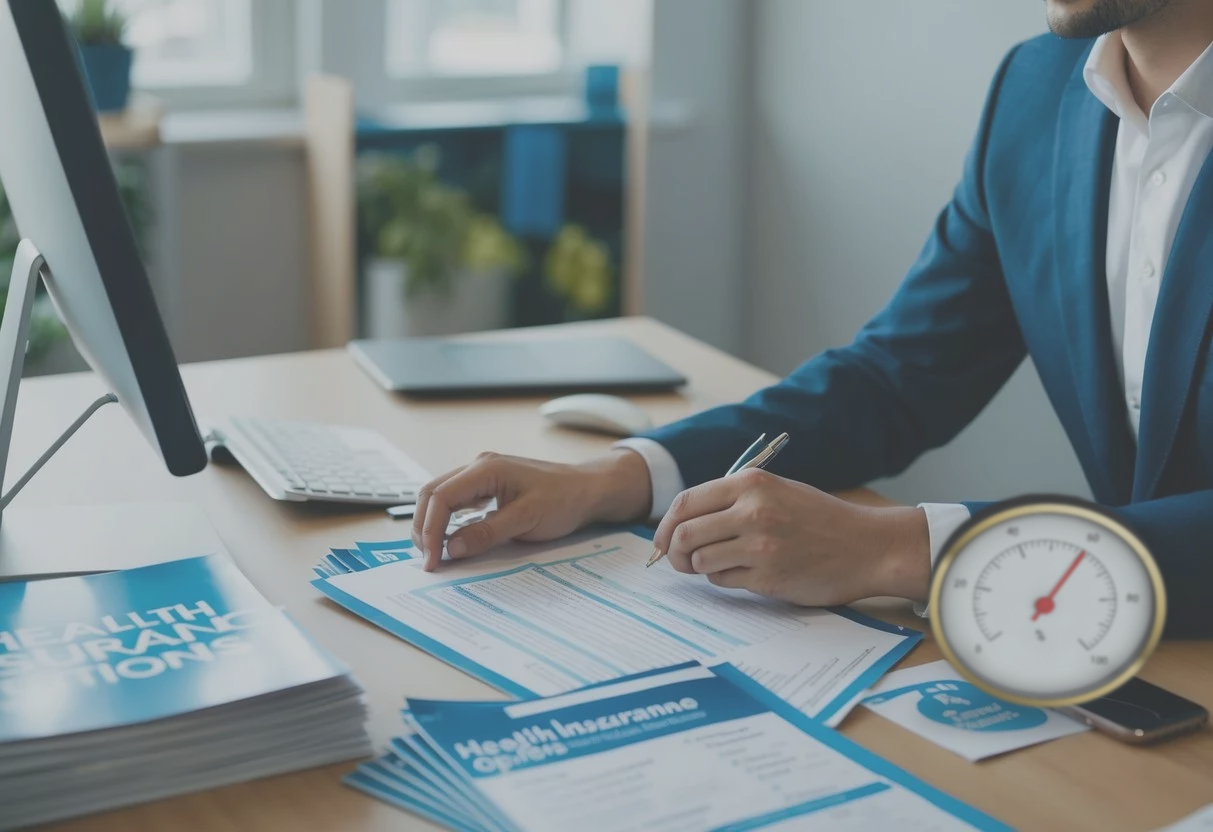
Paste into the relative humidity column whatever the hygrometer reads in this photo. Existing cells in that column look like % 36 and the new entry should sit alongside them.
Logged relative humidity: % 60
